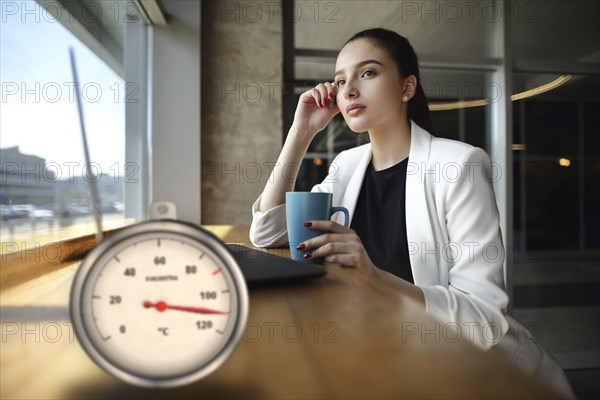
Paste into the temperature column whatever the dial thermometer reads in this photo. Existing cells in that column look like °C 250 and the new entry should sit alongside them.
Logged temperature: °C 110
